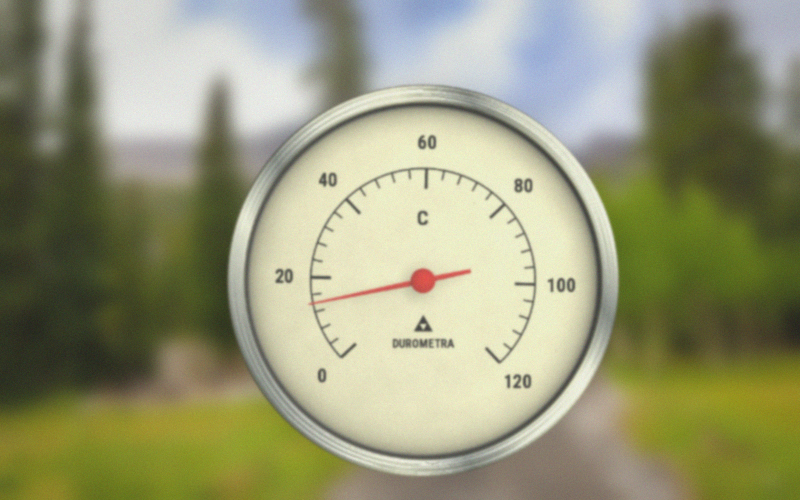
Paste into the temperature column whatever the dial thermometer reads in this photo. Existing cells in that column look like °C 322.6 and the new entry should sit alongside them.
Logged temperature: °C 14
